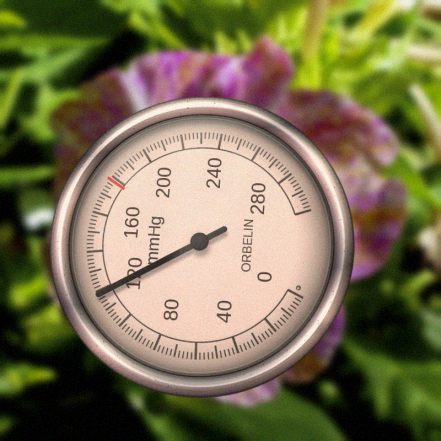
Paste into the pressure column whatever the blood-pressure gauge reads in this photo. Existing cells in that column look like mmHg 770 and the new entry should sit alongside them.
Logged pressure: mmHg 118
